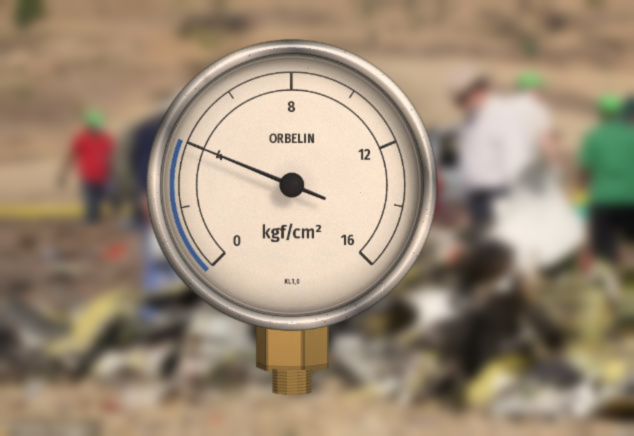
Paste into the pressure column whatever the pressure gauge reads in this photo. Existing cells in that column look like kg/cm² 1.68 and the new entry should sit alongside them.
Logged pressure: kg/cm² 4
